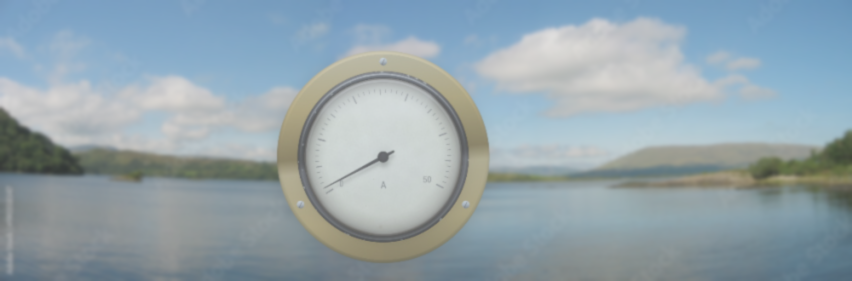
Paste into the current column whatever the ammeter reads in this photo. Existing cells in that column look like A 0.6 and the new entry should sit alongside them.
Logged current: A 1
